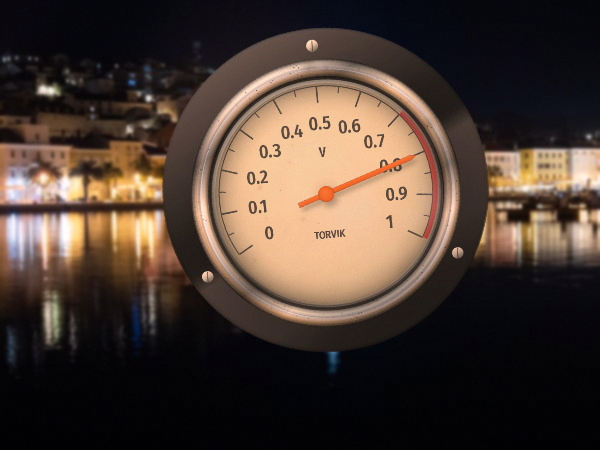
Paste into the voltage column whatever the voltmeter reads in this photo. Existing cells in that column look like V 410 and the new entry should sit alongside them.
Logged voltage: V 0.8
